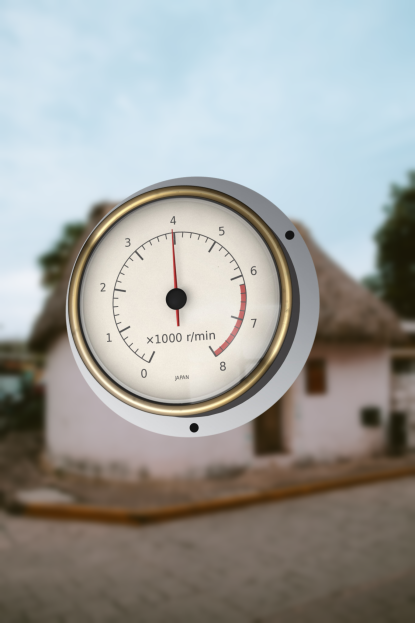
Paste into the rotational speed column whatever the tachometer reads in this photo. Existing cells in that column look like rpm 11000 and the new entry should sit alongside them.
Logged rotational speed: rpm 4000
